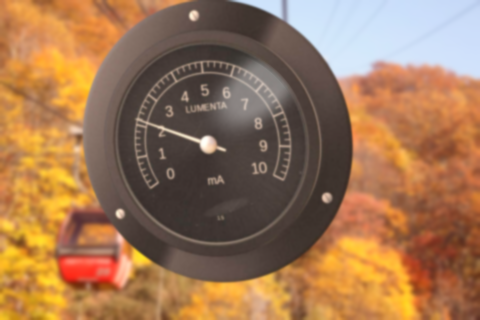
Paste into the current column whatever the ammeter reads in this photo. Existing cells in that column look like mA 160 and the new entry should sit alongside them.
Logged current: mA 2.2
